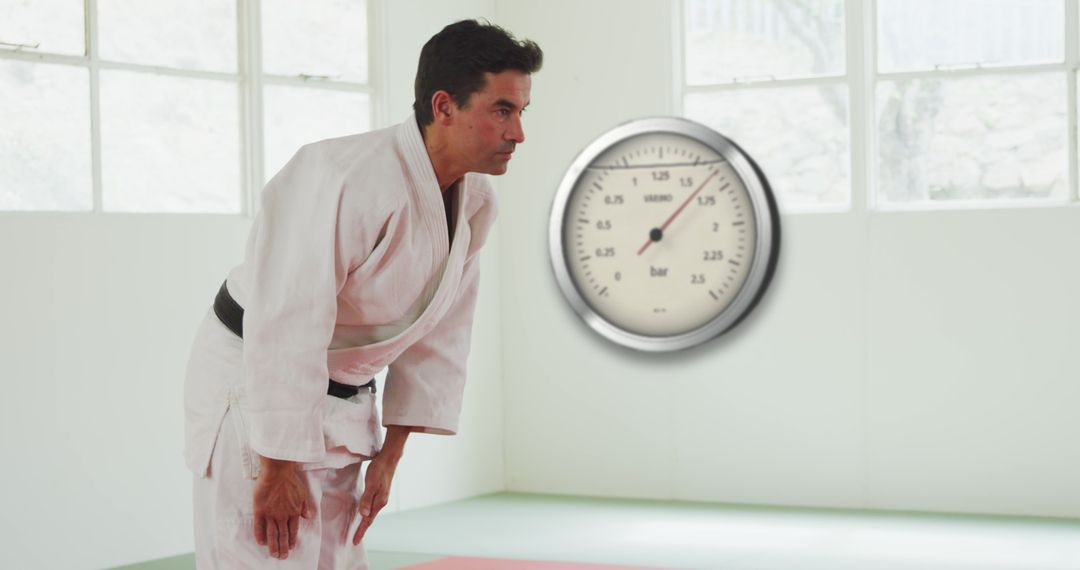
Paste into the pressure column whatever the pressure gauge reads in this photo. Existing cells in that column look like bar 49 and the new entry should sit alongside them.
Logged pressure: bar 1.65
